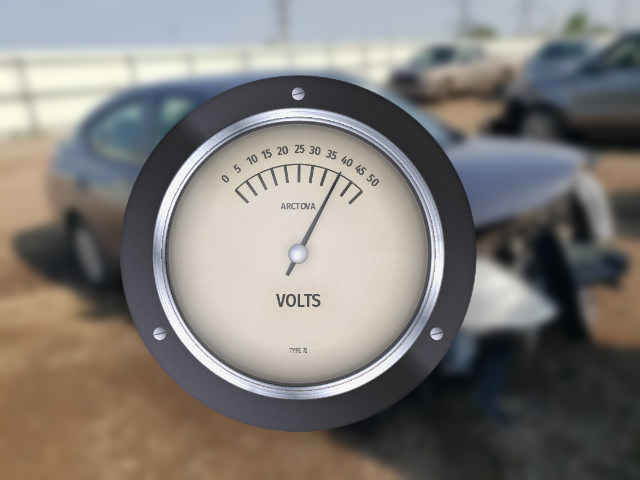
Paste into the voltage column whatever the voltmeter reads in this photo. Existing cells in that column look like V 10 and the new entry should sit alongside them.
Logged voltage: V 40
